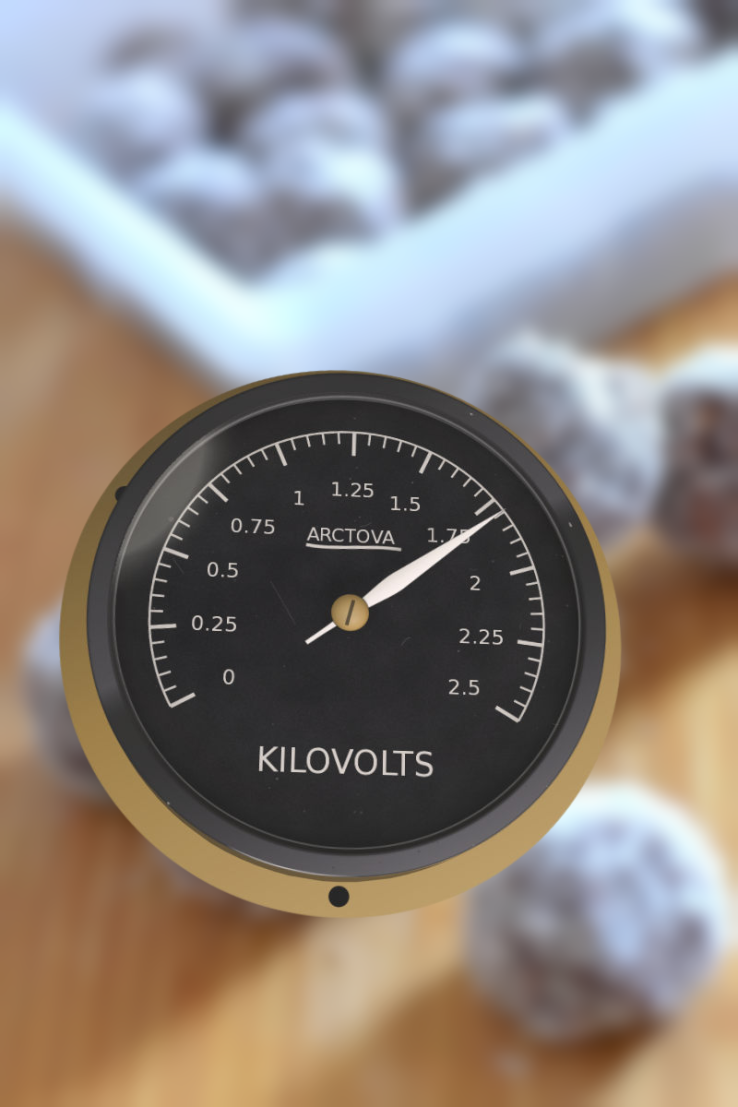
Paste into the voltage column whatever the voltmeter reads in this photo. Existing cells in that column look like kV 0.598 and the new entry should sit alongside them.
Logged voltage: kV 1.8
